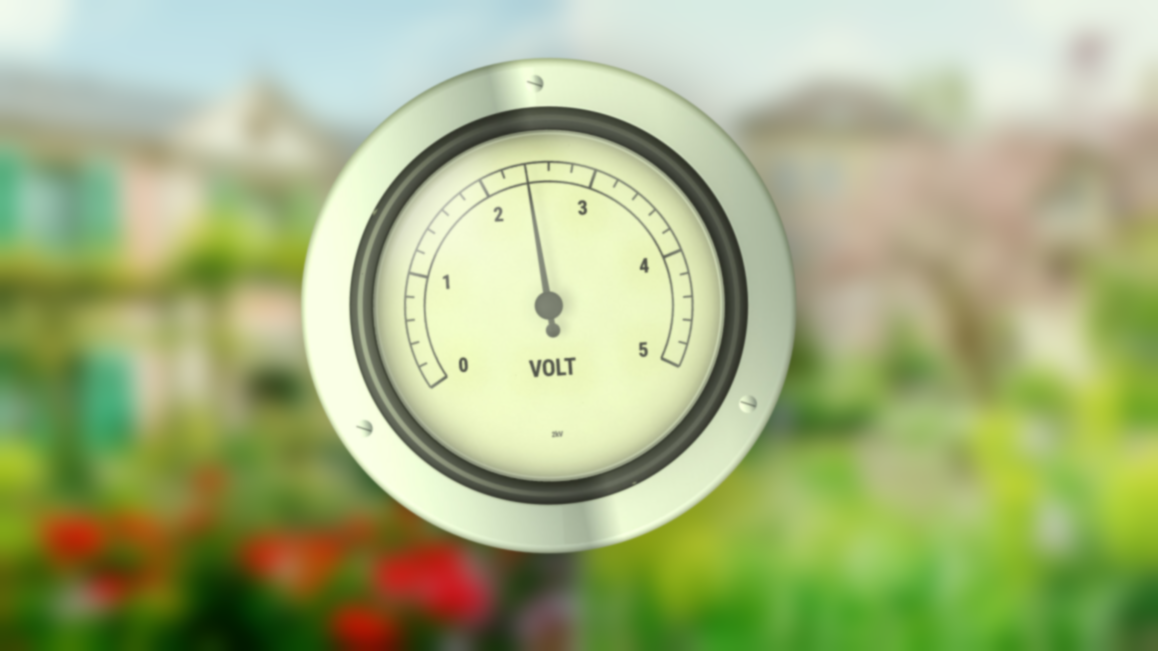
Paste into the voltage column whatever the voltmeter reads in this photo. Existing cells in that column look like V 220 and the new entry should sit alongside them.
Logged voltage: V 2.4
